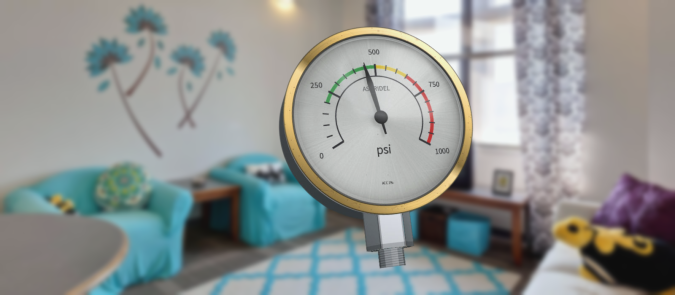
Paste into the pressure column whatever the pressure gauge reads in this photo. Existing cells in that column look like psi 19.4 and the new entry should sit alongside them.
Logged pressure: psi 450
